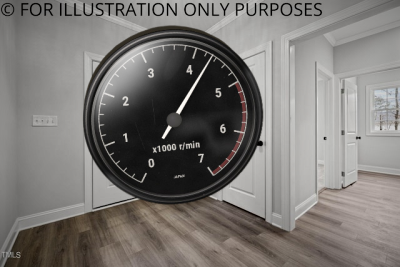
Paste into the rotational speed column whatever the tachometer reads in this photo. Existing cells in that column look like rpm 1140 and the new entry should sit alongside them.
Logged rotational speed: rpm 4300
